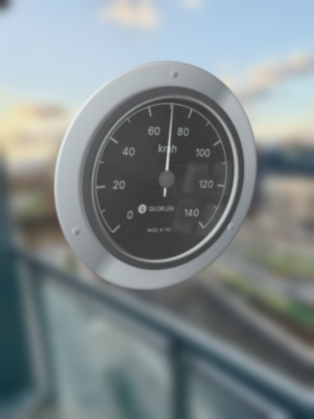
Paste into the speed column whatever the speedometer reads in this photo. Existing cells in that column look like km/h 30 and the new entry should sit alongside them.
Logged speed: km/h 70
